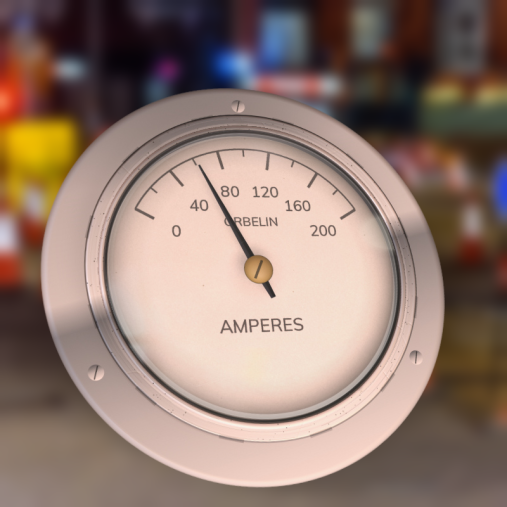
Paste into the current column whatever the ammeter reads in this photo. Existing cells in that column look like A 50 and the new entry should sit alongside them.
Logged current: A 60
